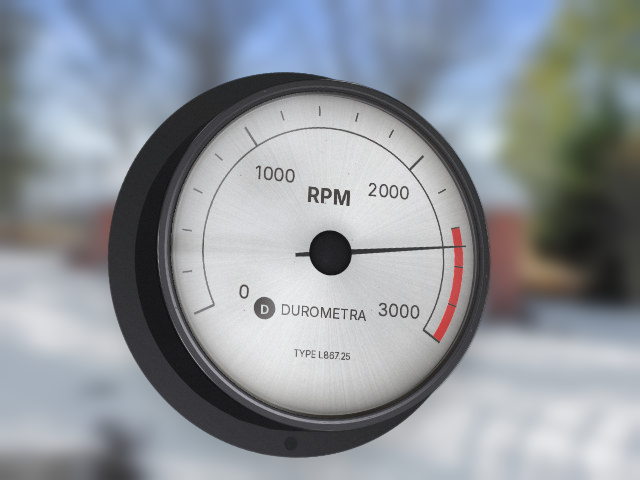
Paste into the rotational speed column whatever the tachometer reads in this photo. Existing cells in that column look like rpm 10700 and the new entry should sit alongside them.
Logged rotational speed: rpm 2500
